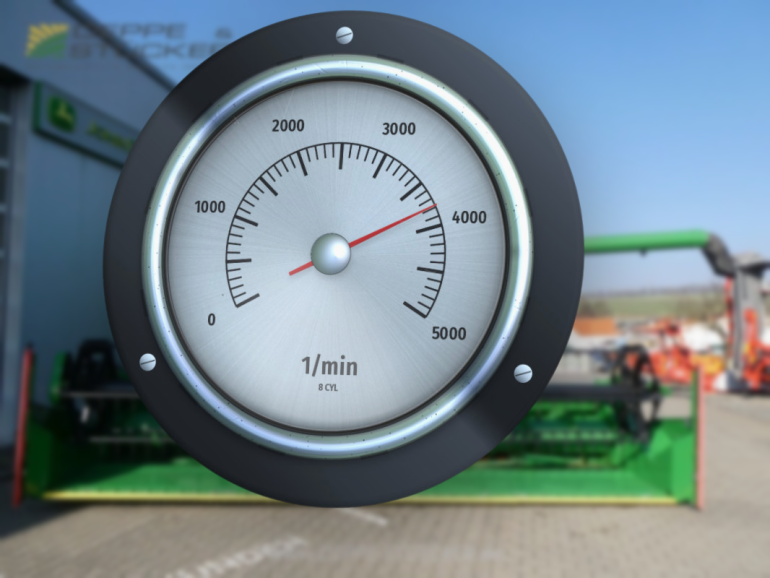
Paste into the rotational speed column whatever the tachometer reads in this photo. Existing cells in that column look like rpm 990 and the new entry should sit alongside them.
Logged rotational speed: rpm 3800
